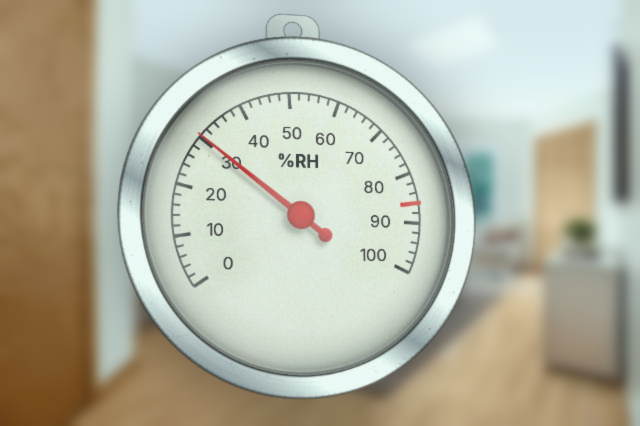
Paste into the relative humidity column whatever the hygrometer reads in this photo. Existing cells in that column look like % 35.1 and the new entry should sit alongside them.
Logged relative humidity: % 30
